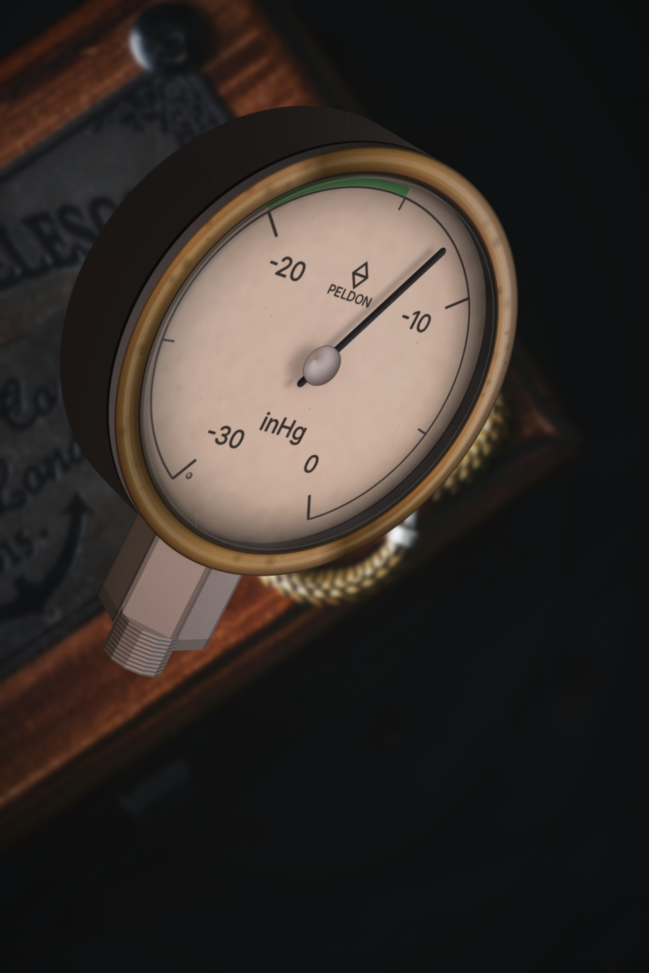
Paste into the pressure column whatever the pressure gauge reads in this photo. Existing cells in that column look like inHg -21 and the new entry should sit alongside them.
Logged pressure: inHg -12.5
